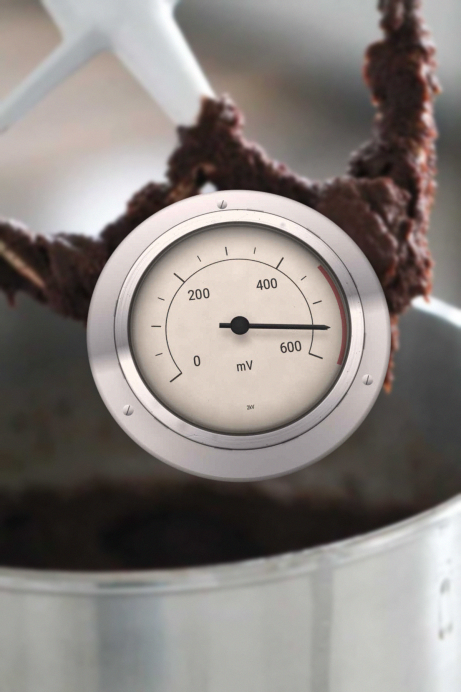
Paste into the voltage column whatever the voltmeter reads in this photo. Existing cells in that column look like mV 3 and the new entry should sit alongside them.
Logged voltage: mV 550
